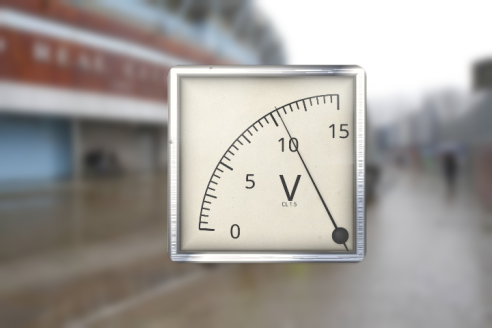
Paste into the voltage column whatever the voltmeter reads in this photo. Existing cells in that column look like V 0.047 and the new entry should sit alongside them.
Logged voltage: V 10.5
